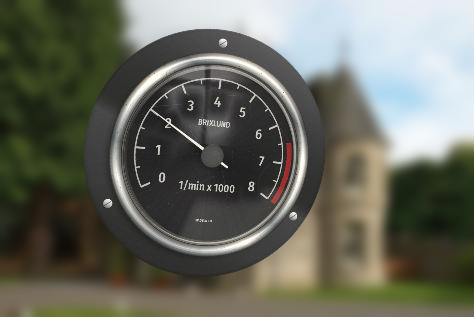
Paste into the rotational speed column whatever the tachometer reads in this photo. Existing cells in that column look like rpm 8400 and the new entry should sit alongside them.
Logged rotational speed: rpm 2000
